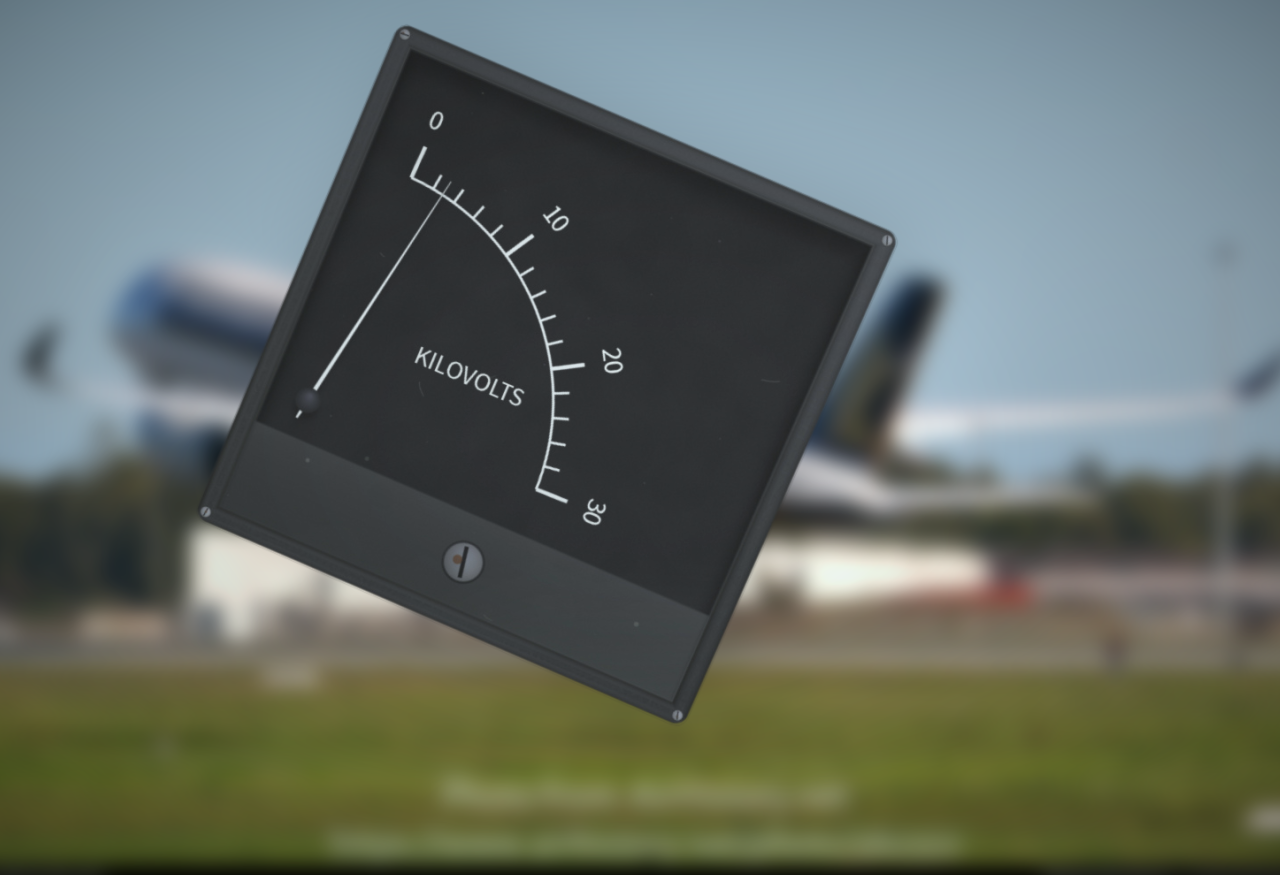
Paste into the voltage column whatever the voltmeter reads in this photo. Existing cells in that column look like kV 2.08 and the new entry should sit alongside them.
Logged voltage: kV 3
